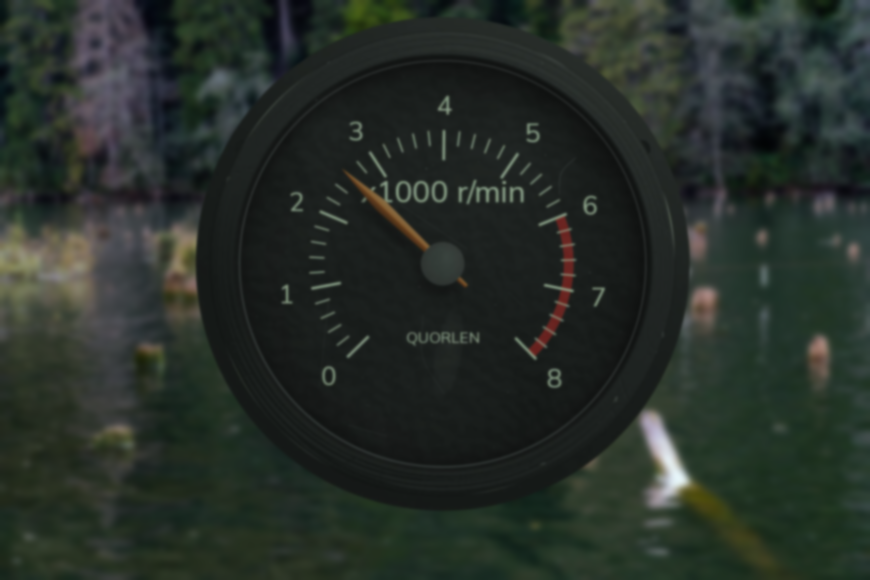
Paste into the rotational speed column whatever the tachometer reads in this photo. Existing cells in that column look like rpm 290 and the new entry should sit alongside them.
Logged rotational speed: rpm 2600
